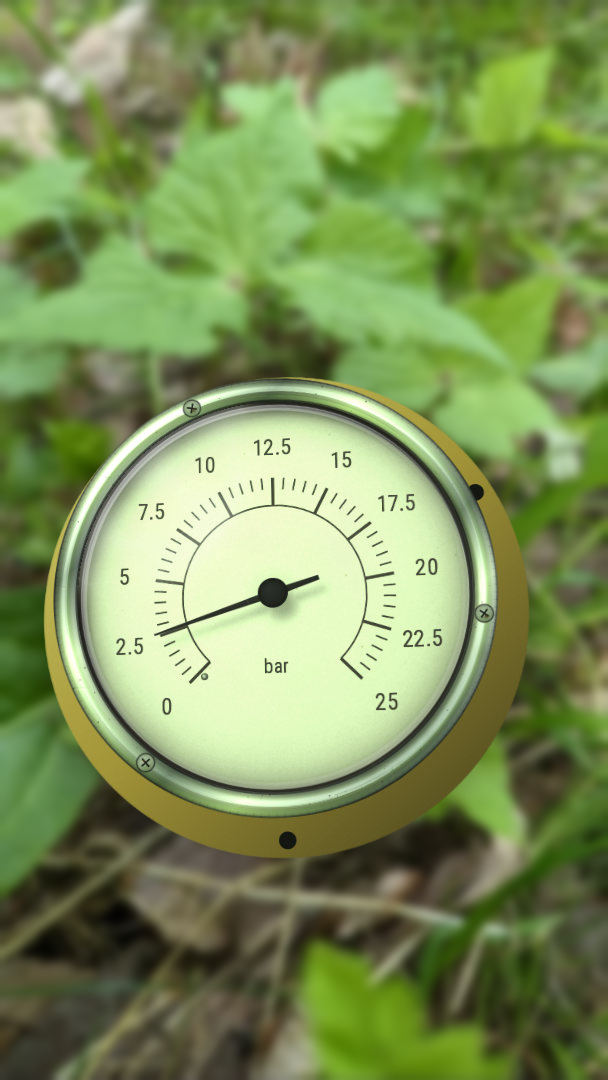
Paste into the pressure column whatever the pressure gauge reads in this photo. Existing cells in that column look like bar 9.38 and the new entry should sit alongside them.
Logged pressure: bar 2.5
